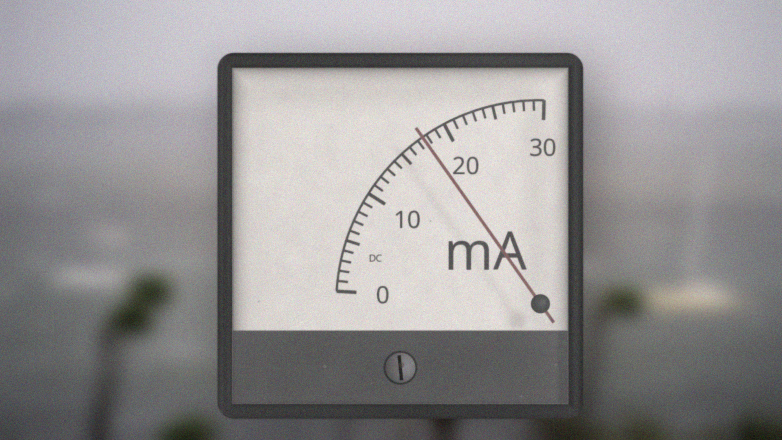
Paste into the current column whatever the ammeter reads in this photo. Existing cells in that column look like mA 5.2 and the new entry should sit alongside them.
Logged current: mA 17.5
